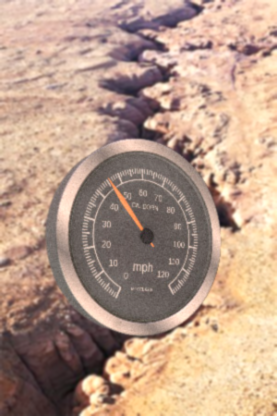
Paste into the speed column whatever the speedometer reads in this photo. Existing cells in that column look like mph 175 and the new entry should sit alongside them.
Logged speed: mph 45
